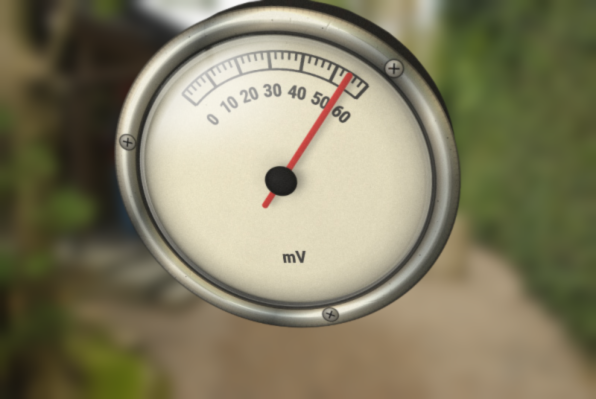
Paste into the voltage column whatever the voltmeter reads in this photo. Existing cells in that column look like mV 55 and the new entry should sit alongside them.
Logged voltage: mV 54
